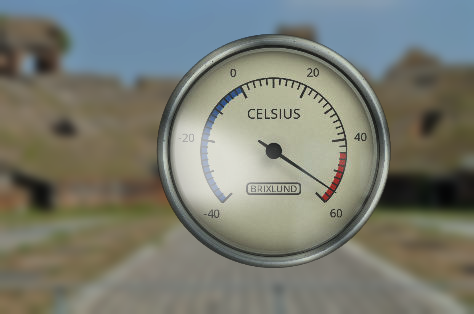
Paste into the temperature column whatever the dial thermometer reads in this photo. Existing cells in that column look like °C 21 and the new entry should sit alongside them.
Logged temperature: °C 56
